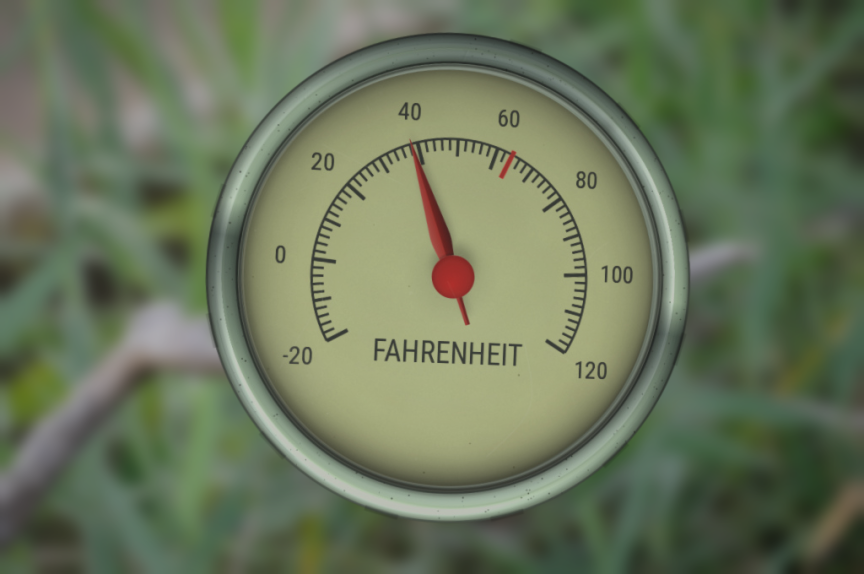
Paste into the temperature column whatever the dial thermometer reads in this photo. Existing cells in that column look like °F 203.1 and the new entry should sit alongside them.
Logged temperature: °F 38
